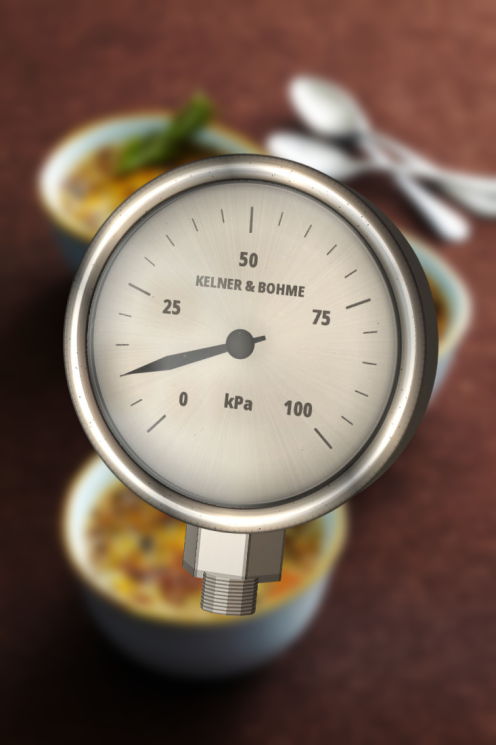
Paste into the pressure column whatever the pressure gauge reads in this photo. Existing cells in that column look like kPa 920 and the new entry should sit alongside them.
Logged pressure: kPa 10
